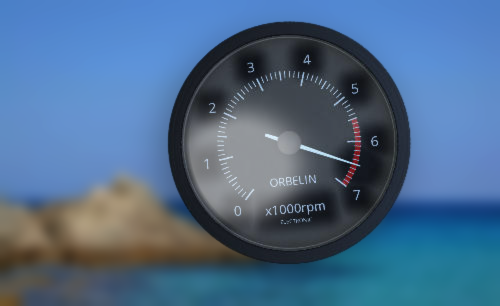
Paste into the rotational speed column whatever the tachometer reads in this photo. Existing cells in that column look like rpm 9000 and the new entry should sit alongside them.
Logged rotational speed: rpm 6500
